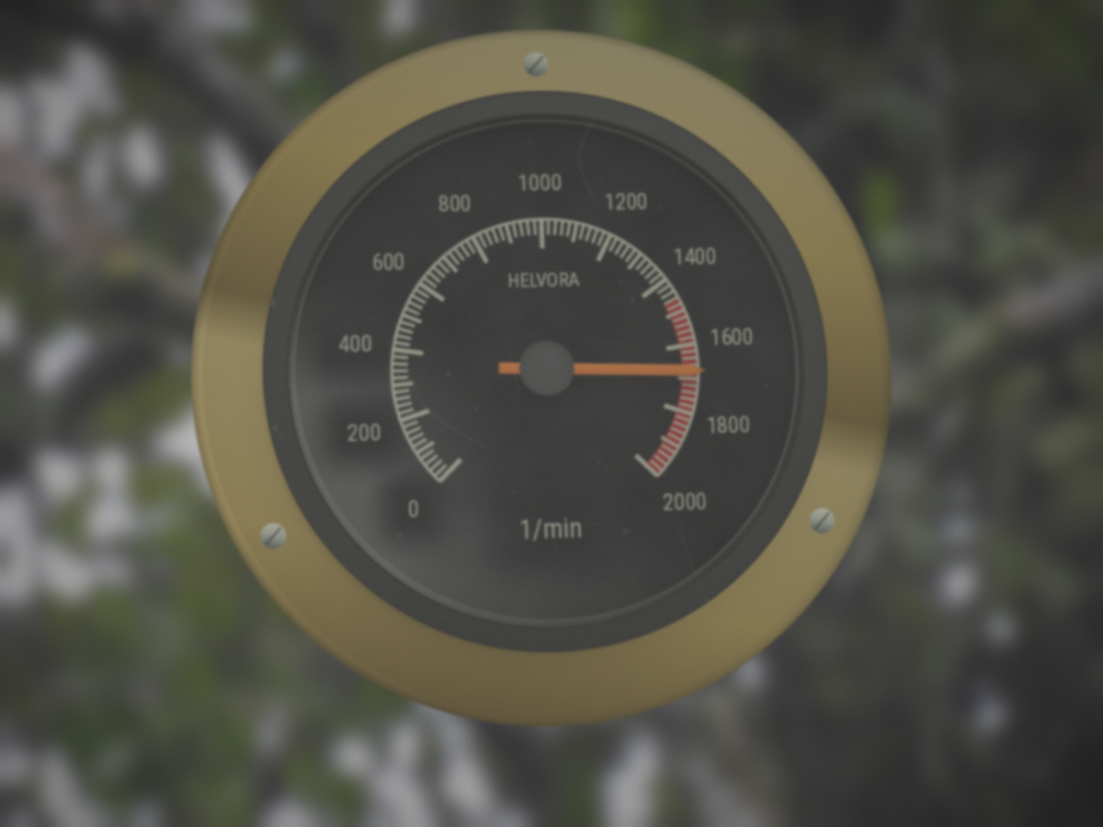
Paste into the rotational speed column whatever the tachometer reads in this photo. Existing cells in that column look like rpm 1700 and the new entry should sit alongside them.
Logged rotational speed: rpm 1680
